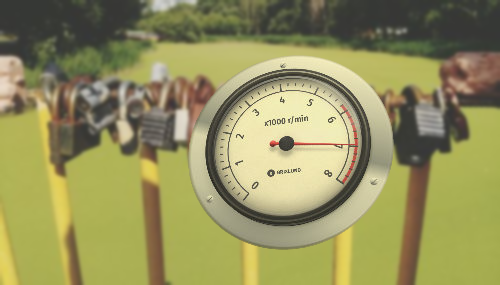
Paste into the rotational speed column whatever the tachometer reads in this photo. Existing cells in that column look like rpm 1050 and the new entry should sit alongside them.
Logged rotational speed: rpm 7000
